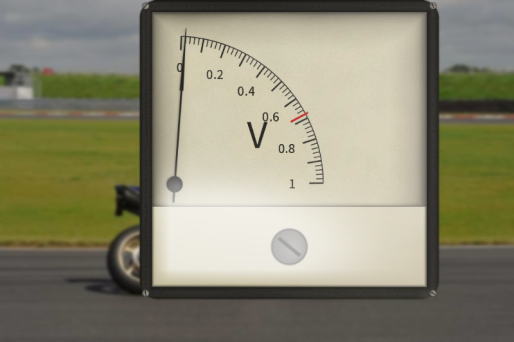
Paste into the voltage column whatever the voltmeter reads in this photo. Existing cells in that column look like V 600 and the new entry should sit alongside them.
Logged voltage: V 0.02
